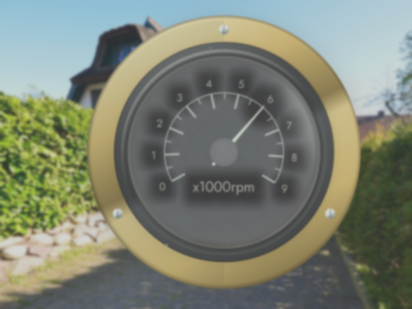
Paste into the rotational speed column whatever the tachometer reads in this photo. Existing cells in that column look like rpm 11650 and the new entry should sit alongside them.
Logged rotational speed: rpm 6000
